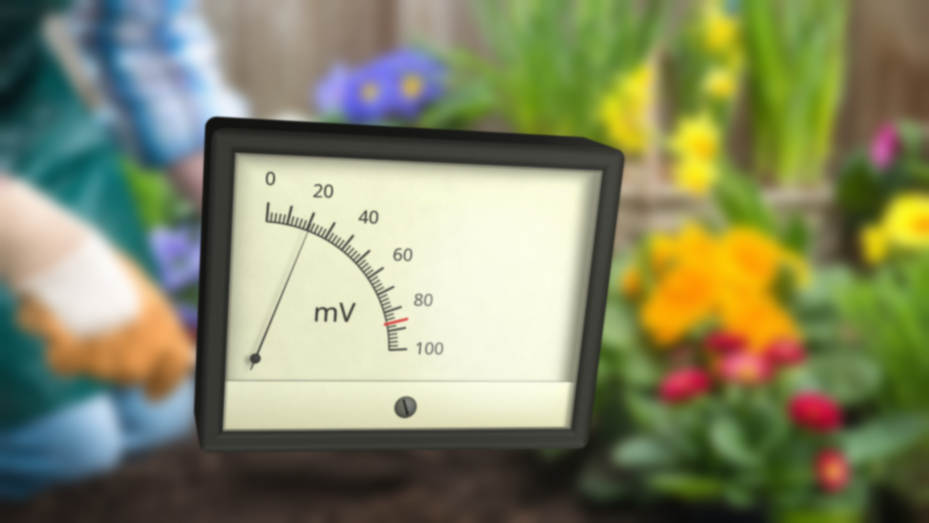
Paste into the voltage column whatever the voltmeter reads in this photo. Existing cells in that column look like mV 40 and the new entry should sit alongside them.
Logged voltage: mV 20
